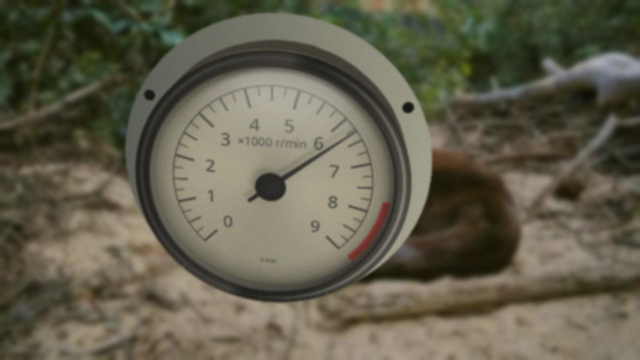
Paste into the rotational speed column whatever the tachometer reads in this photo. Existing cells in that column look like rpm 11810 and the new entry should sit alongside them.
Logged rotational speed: rpm 6250
